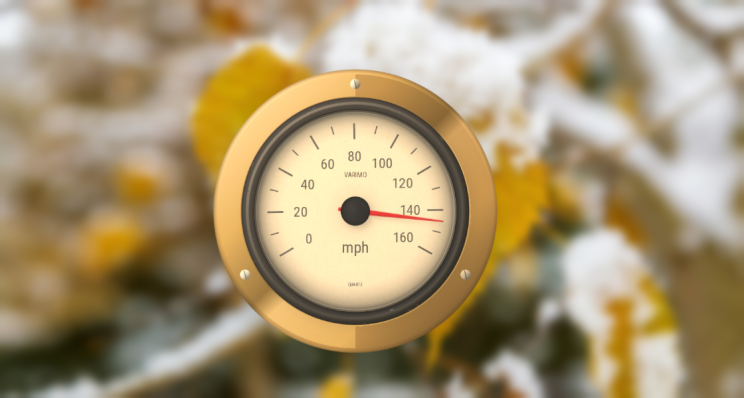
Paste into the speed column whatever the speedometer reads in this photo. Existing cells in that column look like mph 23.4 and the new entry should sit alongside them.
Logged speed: mph 145
